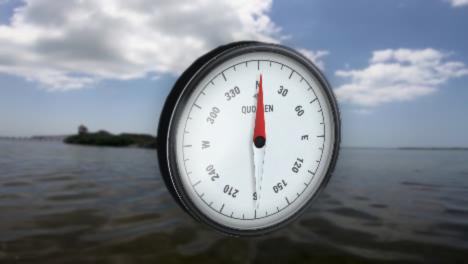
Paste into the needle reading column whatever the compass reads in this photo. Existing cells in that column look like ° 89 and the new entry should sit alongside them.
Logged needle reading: ° 0
